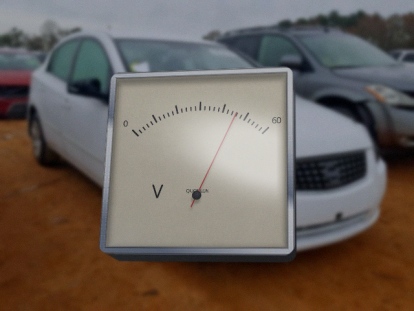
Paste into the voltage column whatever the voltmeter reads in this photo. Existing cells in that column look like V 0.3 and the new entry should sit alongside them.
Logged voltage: V 46
